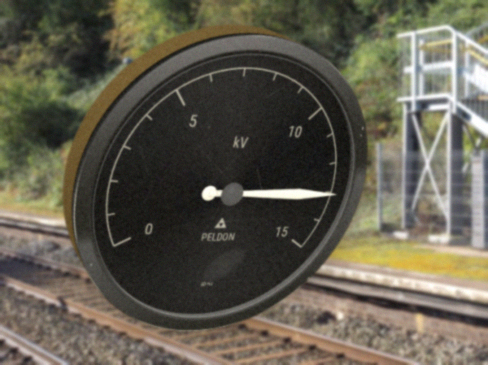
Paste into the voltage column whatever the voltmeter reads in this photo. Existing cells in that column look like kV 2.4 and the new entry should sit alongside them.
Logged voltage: kV 13
